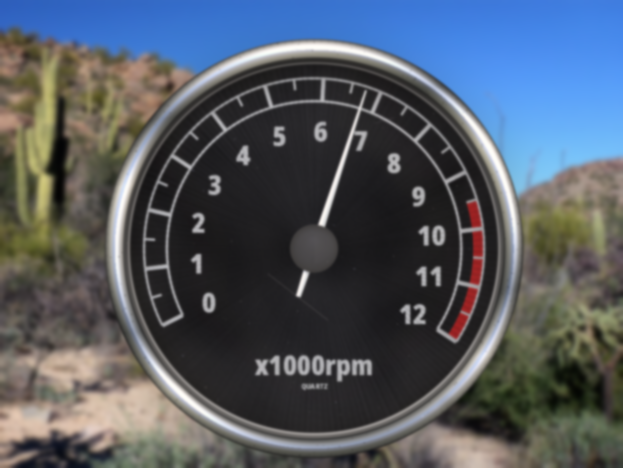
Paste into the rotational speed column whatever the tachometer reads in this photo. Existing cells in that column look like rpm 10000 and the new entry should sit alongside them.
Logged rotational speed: rpm 6750
